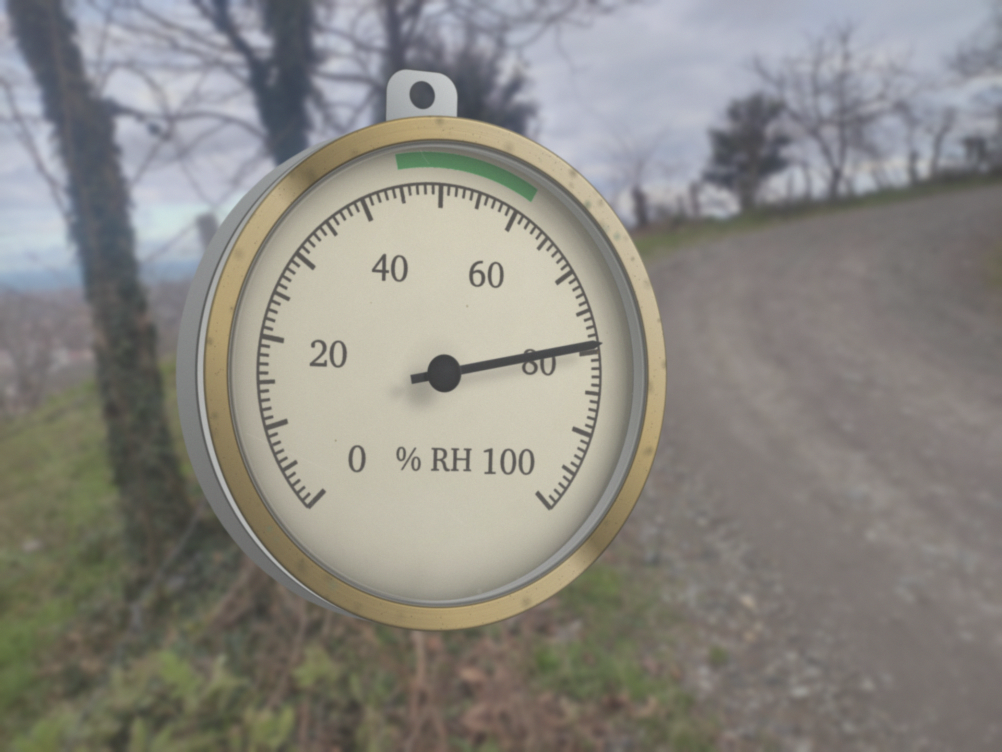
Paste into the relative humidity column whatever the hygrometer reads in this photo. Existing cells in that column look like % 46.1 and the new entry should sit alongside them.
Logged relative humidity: % 79
